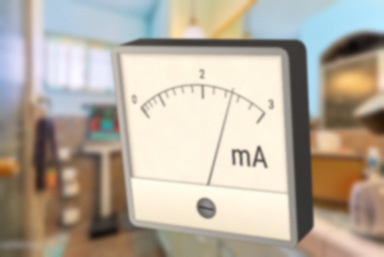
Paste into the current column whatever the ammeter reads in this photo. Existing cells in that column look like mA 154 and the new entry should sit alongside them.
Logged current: mA 2.5
